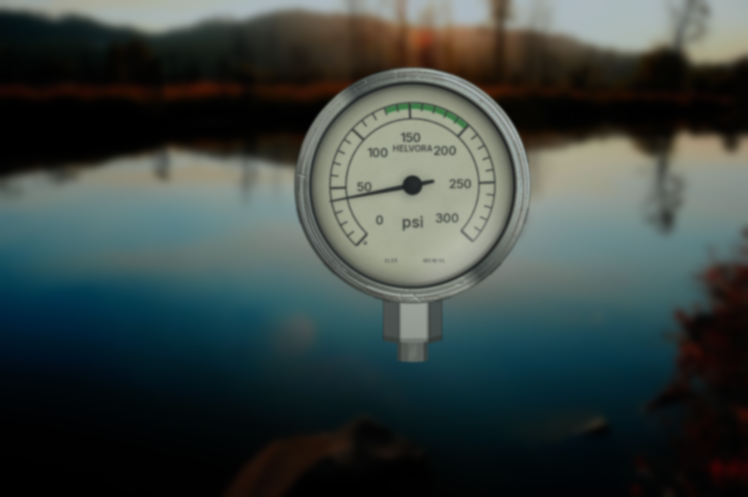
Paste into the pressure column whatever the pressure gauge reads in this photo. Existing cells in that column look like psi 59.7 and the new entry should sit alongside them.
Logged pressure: psi 40
